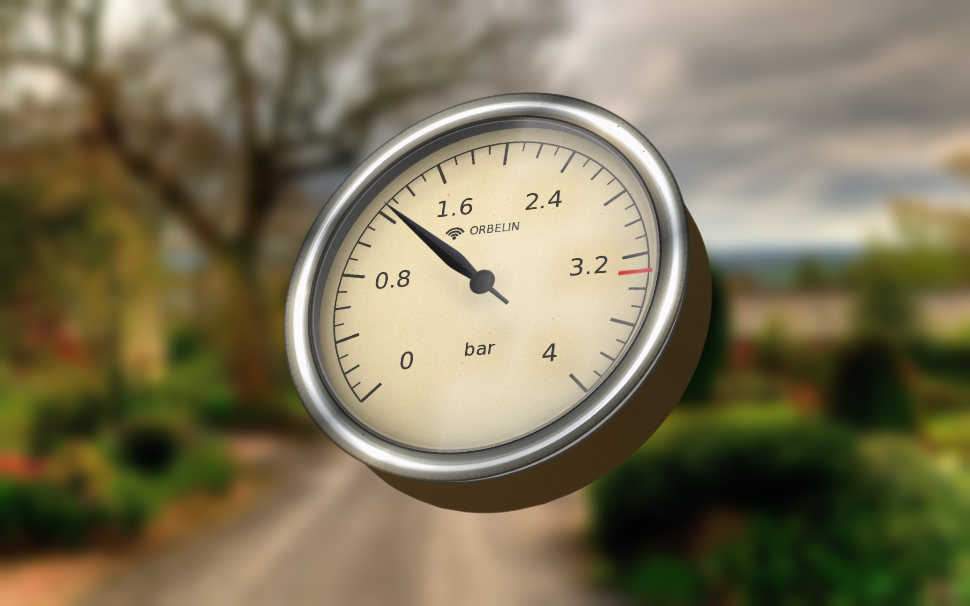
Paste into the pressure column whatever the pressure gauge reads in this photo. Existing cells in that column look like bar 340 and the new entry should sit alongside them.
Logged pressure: bar 1.25
